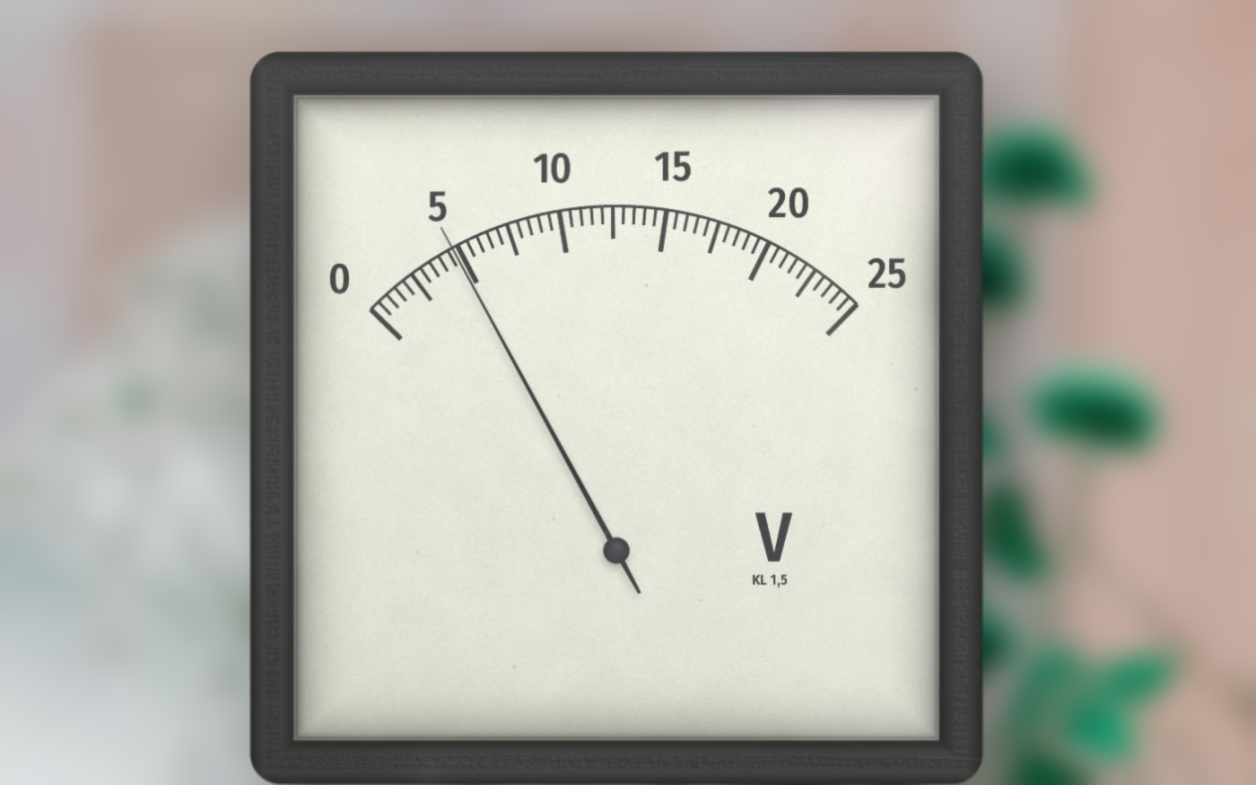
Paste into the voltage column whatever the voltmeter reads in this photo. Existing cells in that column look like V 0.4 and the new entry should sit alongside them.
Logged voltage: V 4.75
